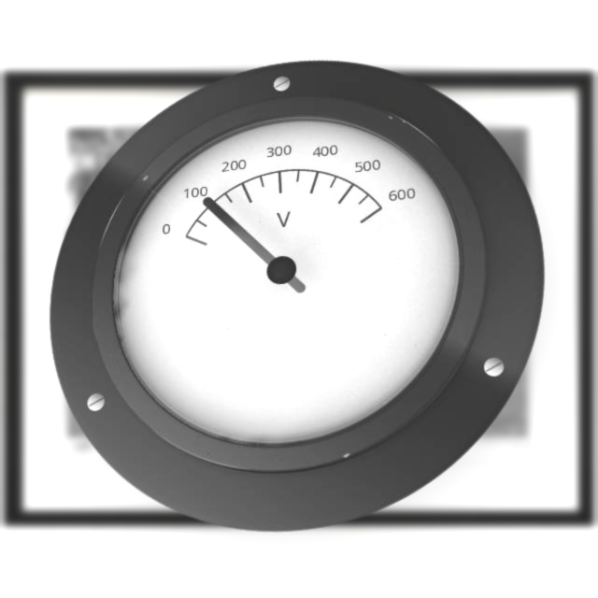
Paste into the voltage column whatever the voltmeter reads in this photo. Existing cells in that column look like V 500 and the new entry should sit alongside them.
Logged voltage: V 100
